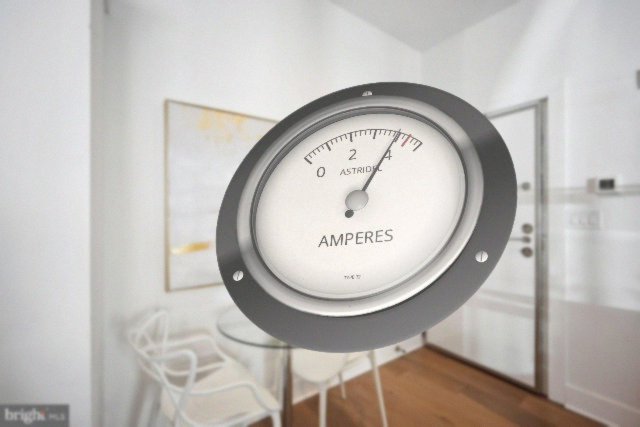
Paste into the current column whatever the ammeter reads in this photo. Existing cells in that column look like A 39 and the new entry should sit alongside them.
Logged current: A 4
